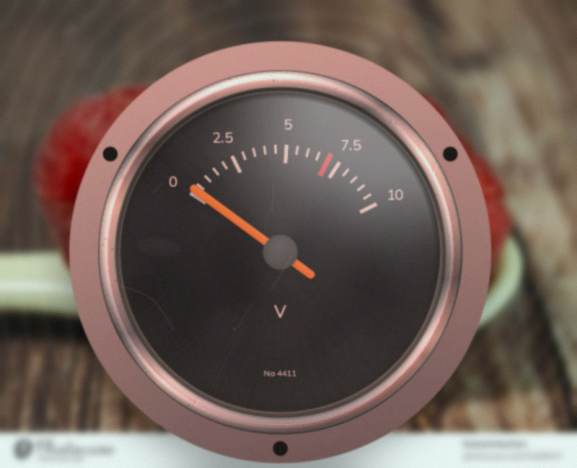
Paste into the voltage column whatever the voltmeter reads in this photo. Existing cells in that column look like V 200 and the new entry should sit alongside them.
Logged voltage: V 0.25
